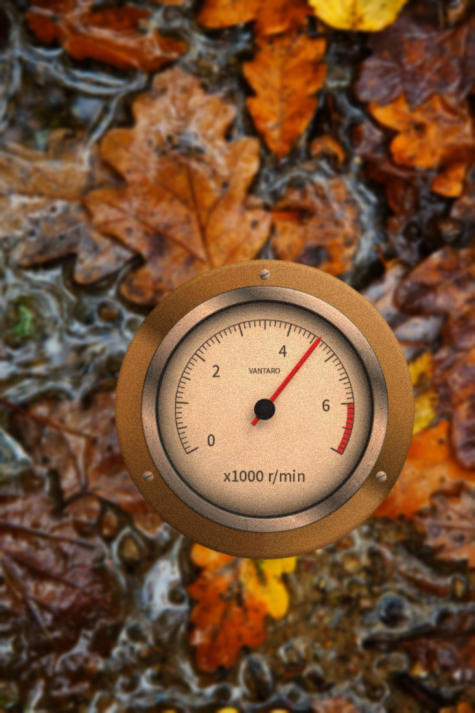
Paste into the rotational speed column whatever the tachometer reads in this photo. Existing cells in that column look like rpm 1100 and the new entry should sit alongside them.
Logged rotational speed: rpm 4600
